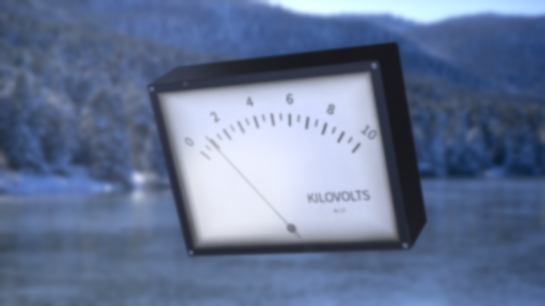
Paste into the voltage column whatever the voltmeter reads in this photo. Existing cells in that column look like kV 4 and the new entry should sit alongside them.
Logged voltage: kV 1
